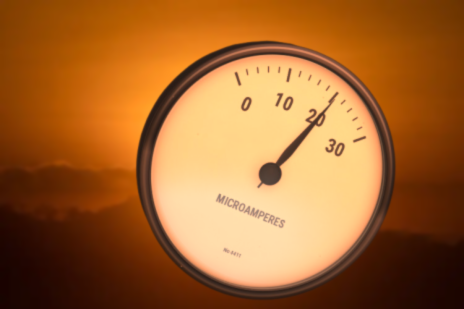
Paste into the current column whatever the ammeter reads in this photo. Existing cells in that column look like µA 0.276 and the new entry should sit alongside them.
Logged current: µA 20
